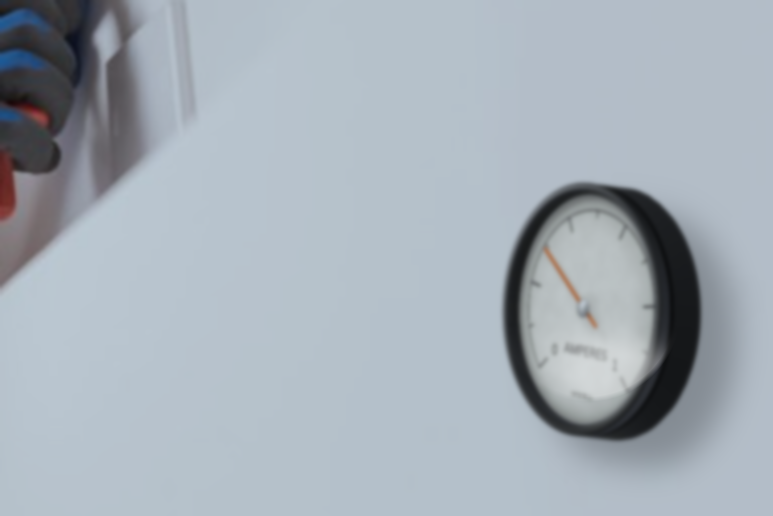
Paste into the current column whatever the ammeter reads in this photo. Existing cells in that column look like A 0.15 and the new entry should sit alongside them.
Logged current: A 0.3
